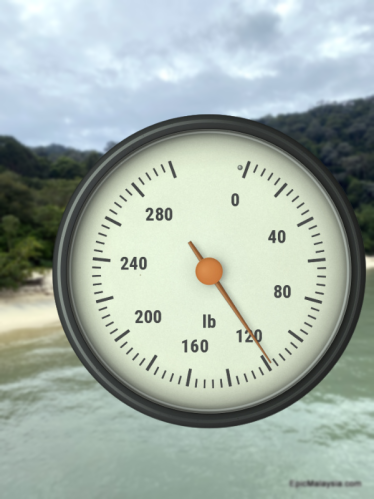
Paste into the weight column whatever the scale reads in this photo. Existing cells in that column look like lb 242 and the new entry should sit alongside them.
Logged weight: lb 118
